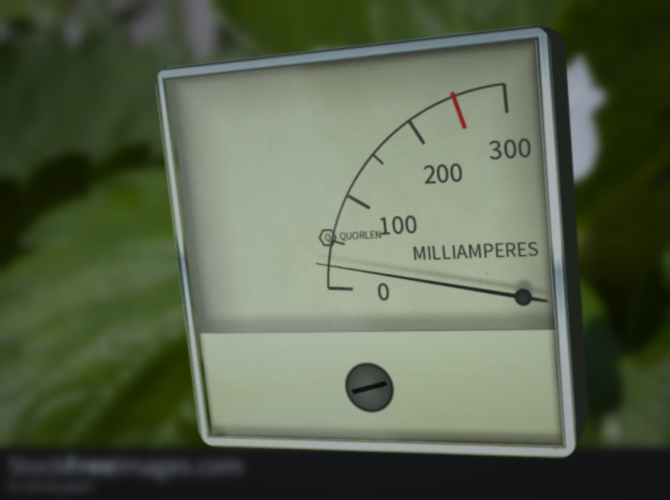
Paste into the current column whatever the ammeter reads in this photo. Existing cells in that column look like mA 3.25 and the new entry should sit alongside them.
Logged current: mA 25
